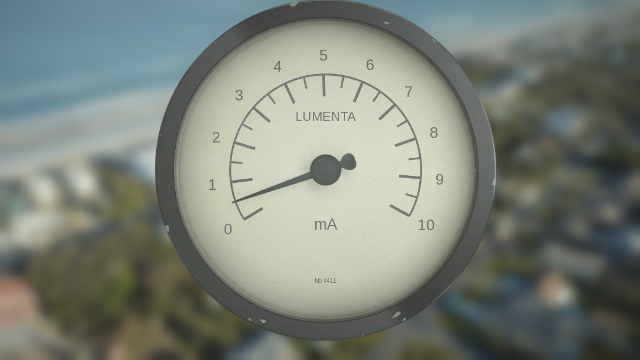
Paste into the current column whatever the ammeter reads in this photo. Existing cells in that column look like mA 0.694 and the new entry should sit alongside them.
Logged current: mA 0.5
